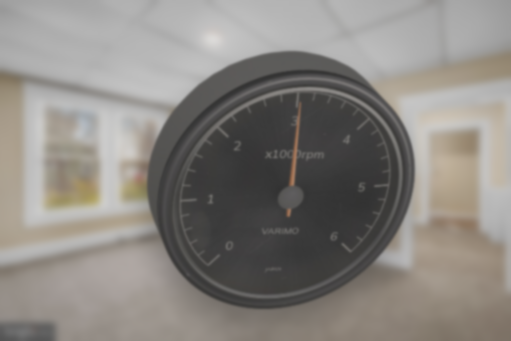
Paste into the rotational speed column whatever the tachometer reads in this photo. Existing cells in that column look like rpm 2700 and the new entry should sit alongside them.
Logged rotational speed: rpm 3000
